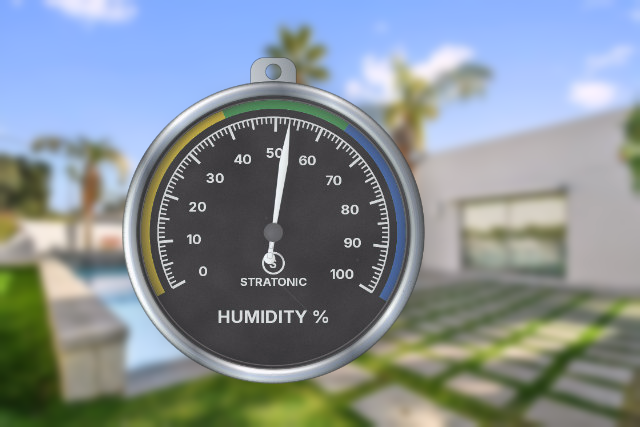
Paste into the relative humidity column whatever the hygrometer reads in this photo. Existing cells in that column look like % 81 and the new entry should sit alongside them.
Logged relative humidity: % 53
